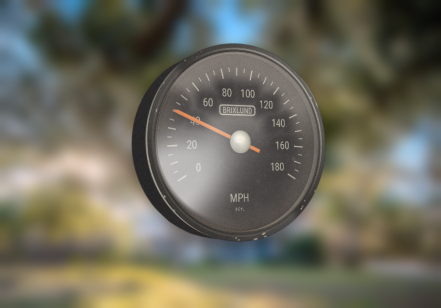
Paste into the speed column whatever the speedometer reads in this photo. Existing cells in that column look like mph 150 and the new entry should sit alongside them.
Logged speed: mph 40
